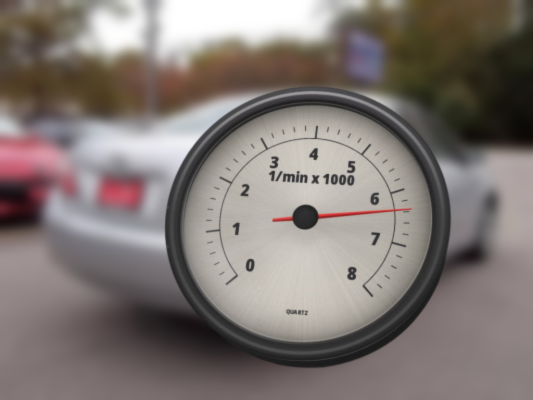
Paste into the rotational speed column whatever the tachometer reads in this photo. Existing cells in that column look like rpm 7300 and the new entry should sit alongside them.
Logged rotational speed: rpm 6400
